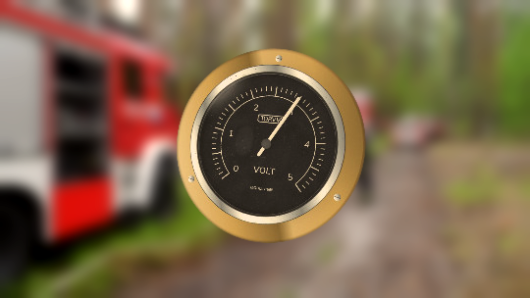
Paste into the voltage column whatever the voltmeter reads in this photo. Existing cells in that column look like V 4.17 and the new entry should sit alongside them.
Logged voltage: V 3
